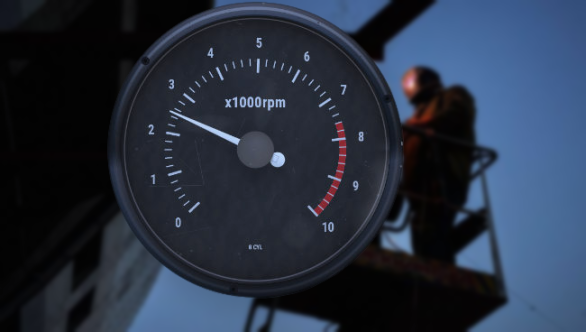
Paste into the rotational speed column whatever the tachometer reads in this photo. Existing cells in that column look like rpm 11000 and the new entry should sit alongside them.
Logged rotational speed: rpm 2500
